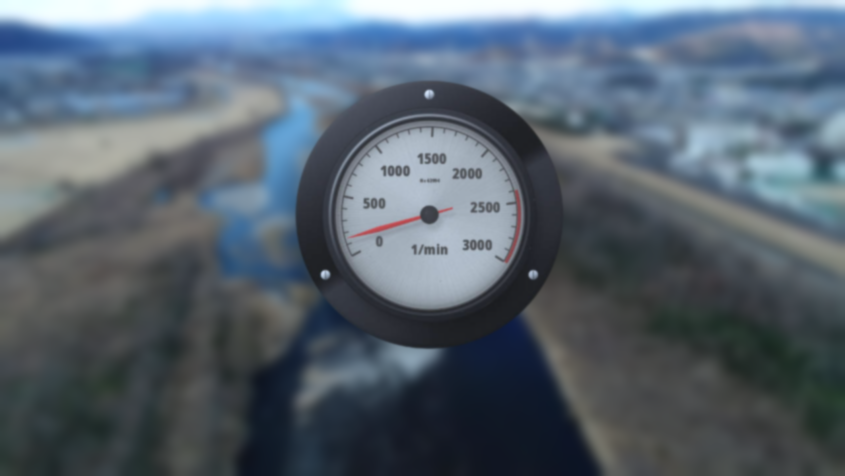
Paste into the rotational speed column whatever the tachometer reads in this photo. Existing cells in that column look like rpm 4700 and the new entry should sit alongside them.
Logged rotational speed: rpm 150
